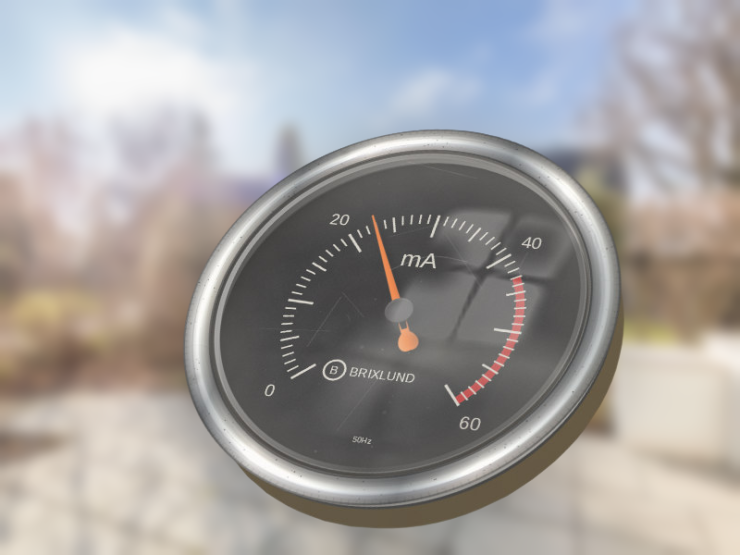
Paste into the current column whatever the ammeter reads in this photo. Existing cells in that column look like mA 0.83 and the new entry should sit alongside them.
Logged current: mA 23
